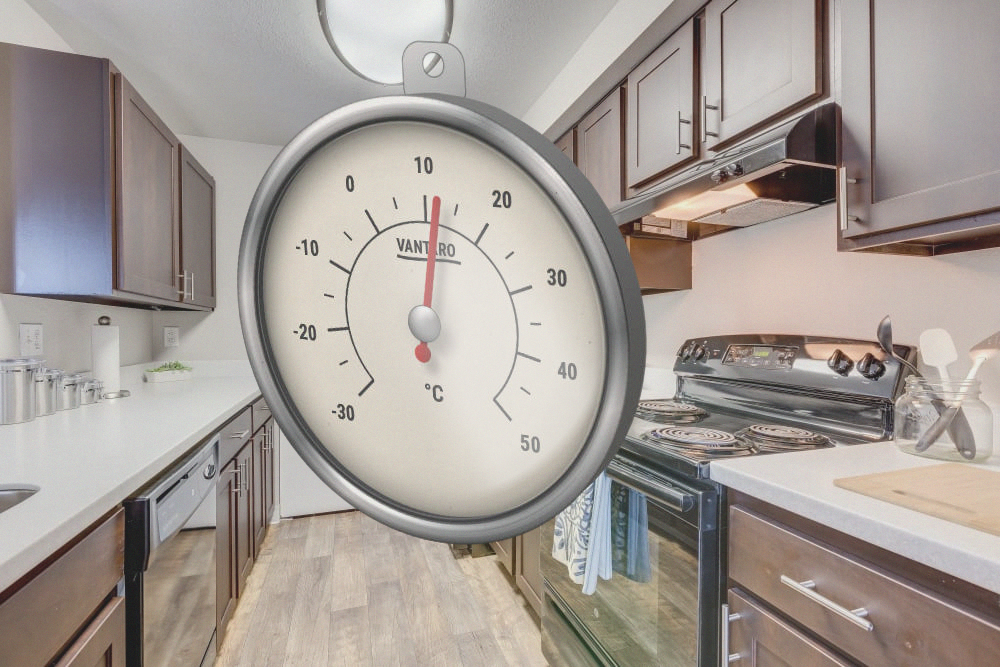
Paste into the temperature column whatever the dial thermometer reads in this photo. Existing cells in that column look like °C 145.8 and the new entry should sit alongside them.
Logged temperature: °C 12.5
